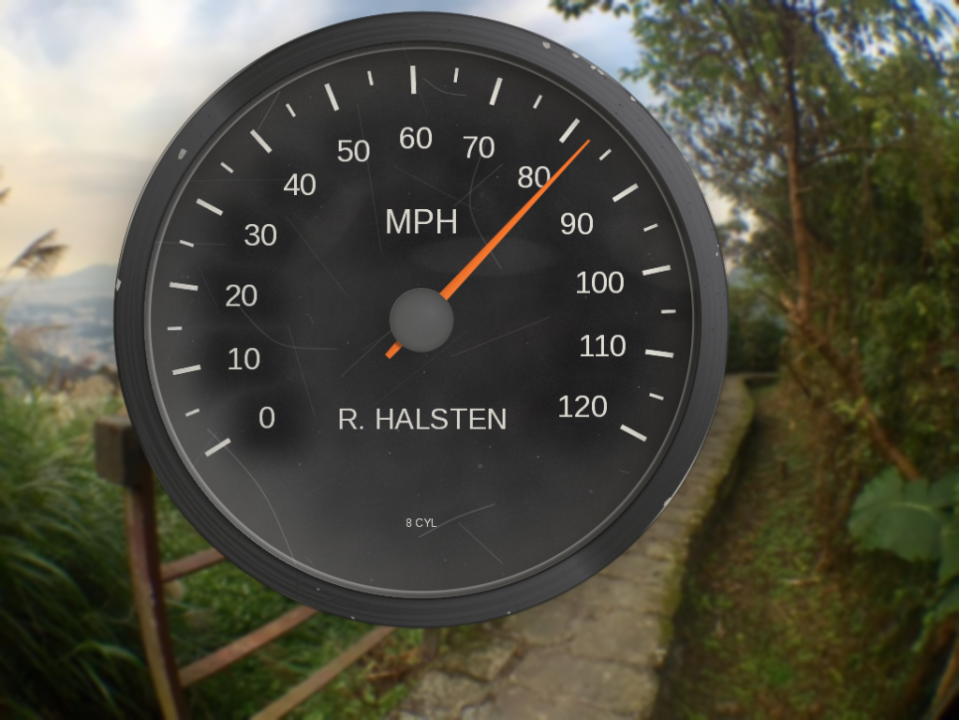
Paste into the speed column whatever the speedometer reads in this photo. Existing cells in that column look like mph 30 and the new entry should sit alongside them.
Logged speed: mph 82.5
